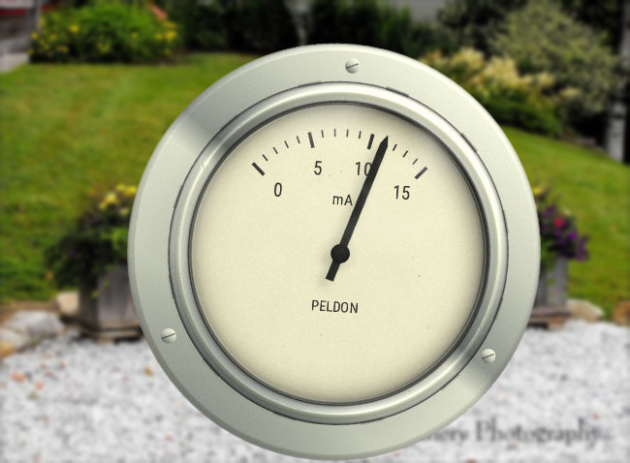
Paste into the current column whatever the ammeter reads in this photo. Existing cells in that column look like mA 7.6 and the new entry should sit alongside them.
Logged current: mA 11
